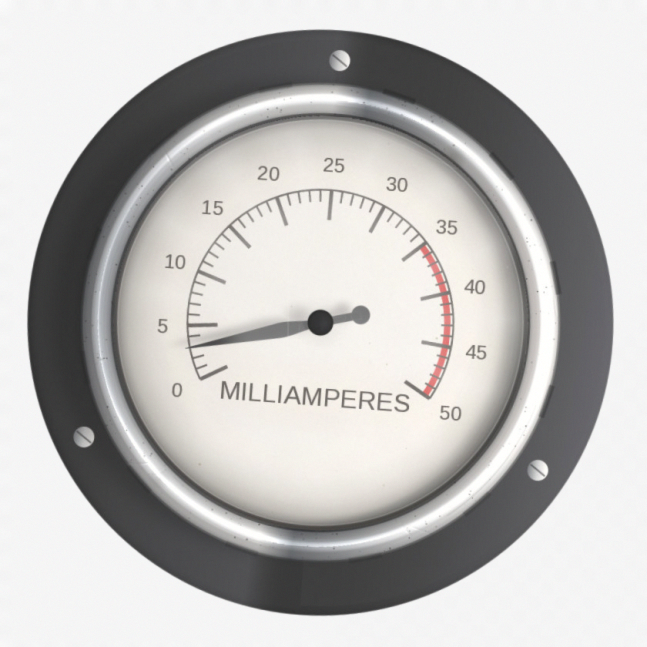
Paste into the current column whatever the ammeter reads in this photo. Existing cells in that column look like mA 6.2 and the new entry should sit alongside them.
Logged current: mA 3
